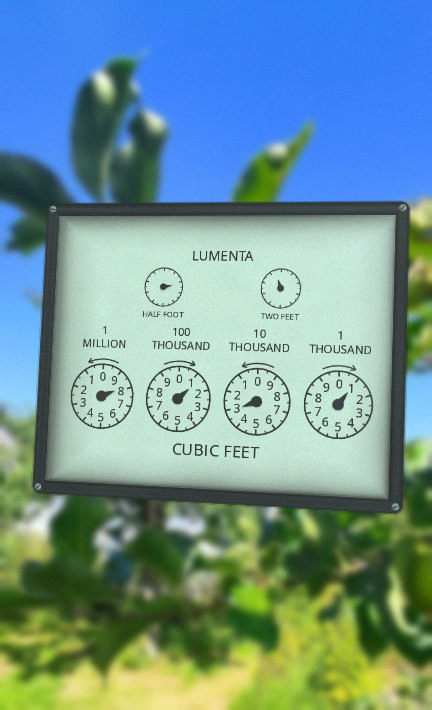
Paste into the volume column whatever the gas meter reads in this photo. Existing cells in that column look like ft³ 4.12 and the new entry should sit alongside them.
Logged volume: ft³ 813100
